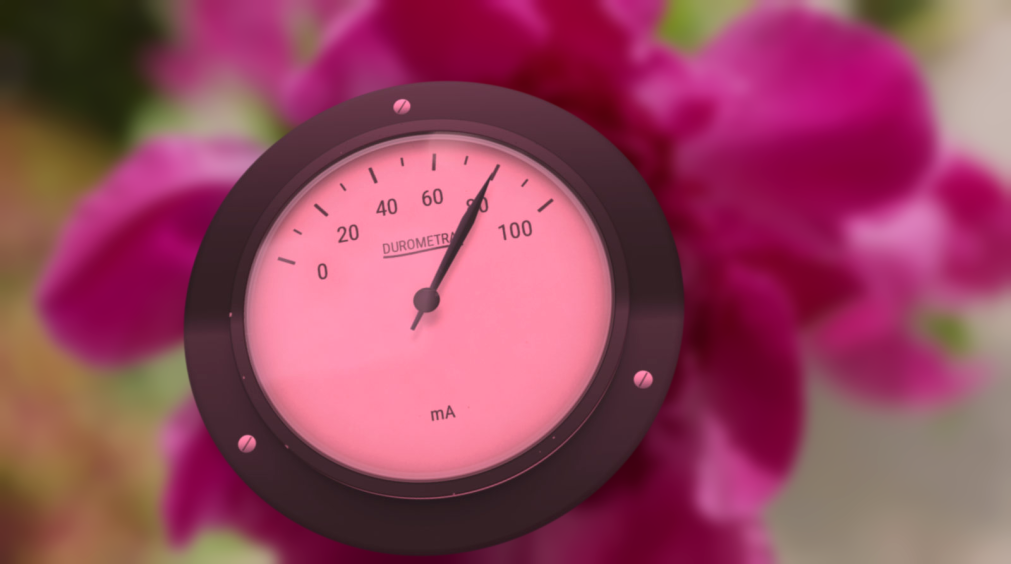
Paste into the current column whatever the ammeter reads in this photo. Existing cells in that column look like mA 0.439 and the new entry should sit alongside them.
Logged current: mA 80
